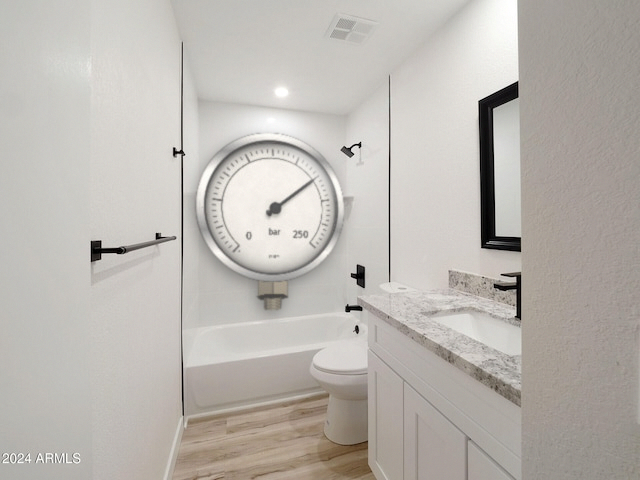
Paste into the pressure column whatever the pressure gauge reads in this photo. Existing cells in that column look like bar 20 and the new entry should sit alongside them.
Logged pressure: bar 175
